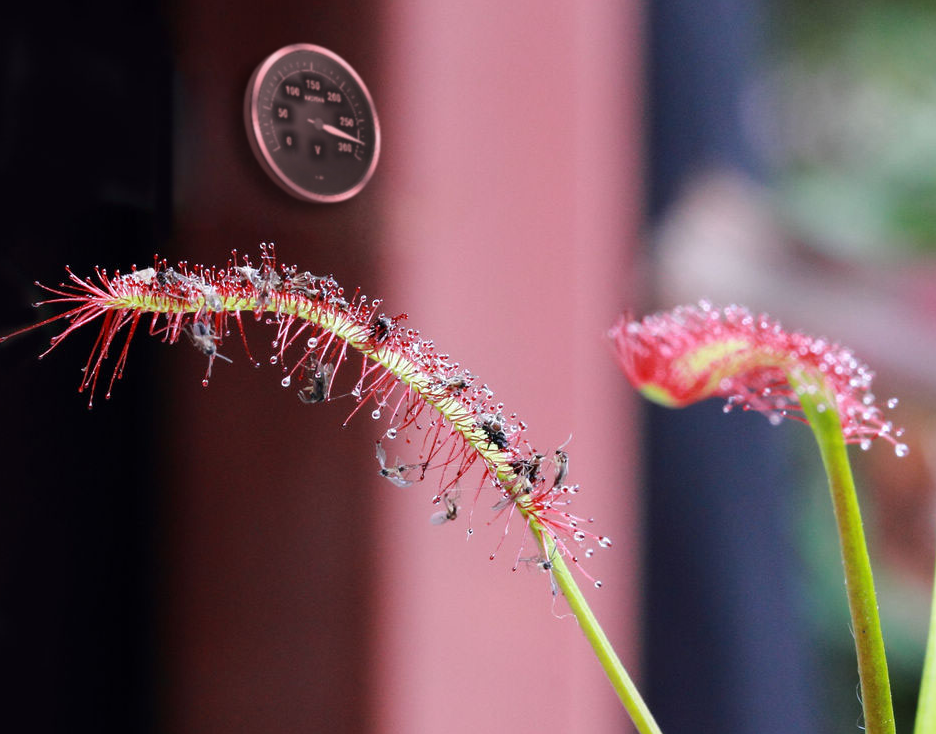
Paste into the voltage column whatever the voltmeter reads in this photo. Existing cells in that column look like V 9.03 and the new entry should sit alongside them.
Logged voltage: V 280
